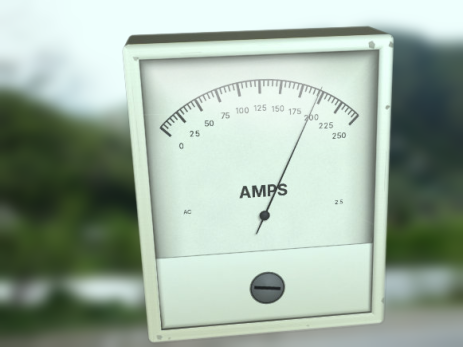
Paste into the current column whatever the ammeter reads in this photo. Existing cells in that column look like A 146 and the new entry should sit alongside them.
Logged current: A 195
